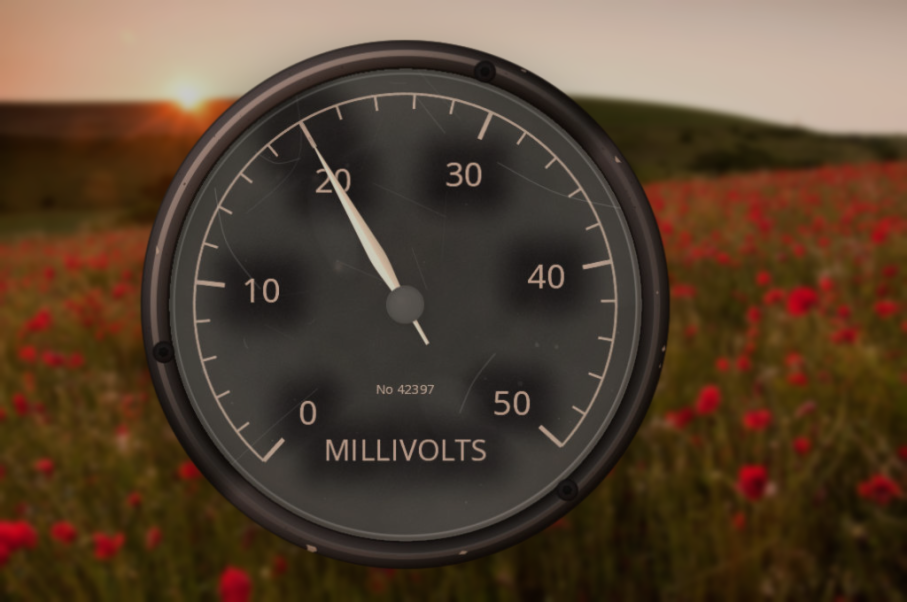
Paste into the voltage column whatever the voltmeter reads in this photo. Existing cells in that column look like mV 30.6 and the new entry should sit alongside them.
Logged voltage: mV 20
